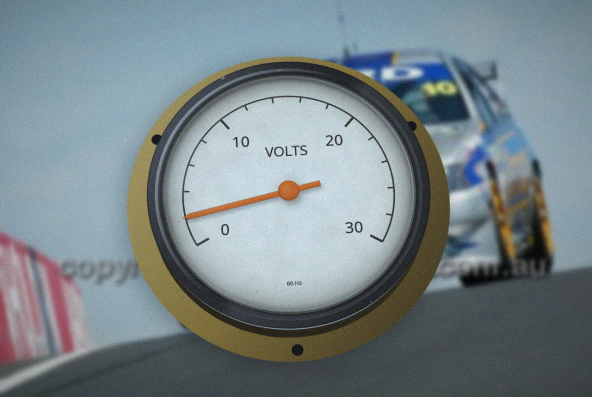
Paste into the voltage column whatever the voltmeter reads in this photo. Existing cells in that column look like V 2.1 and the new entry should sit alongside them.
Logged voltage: V 2
